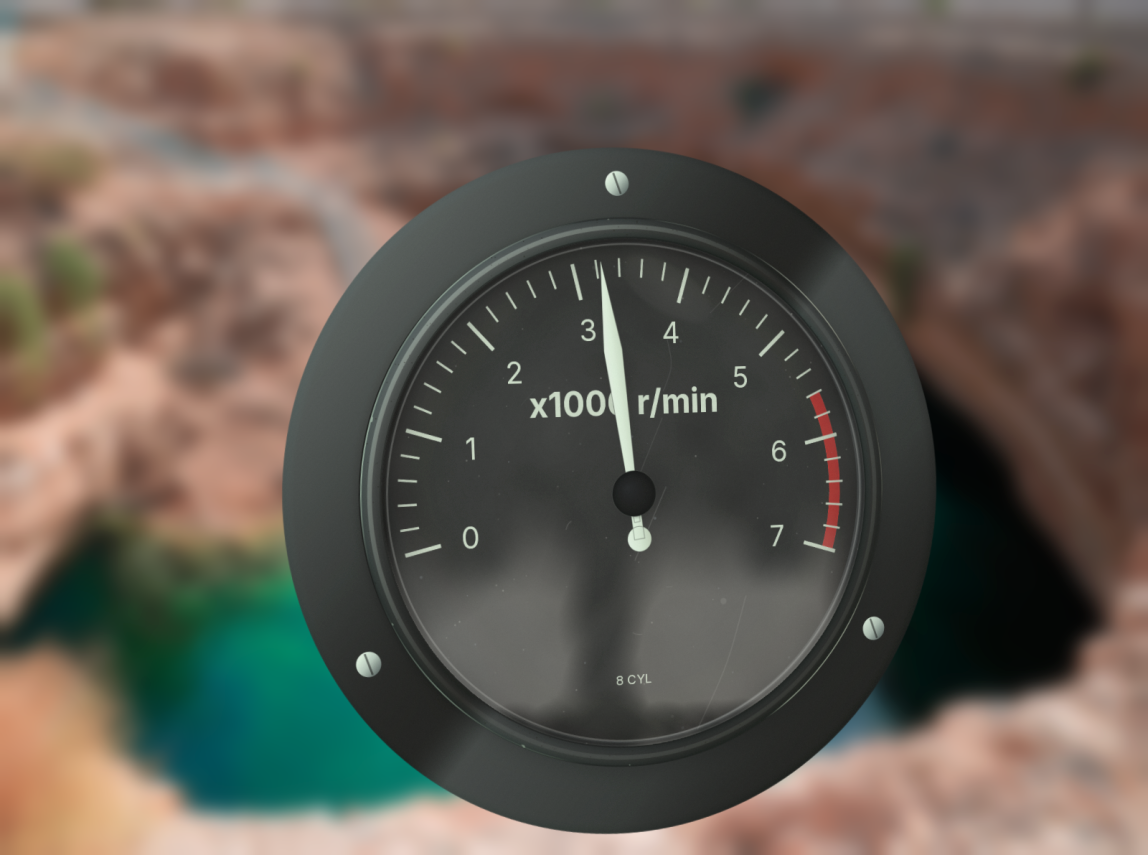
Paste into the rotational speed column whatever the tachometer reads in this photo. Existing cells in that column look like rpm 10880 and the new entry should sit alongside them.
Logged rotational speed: rpm 3200
